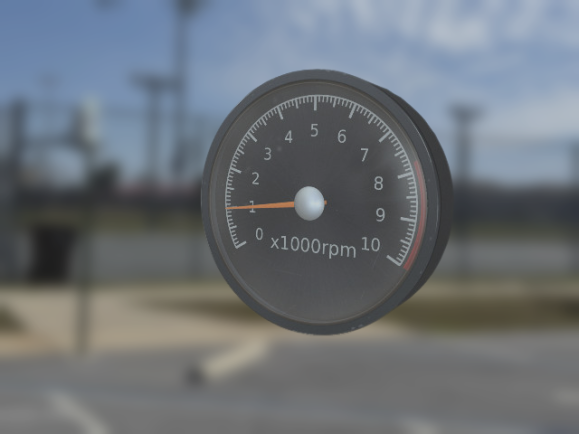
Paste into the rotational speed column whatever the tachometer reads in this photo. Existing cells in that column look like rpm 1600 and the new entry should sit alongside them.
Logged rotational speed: rpm 1000
